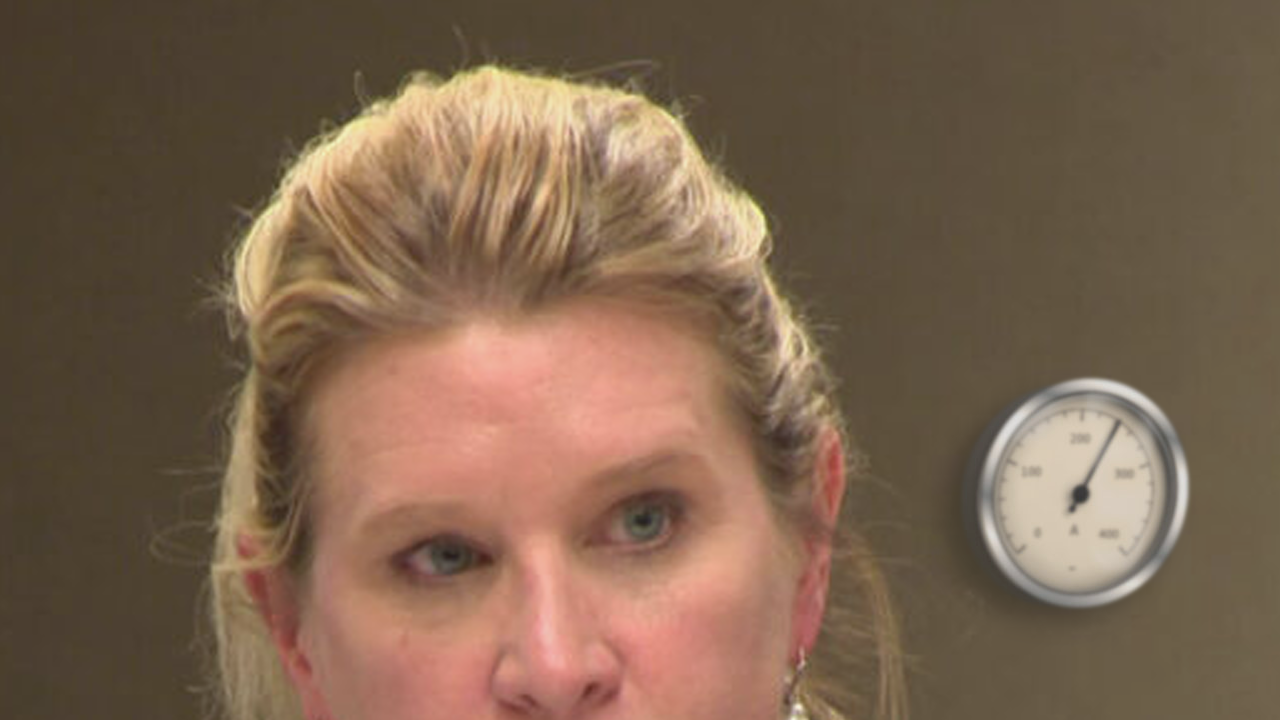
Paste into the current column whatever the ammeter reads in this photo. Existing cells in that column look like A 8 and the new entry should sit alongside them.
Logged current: A 240
